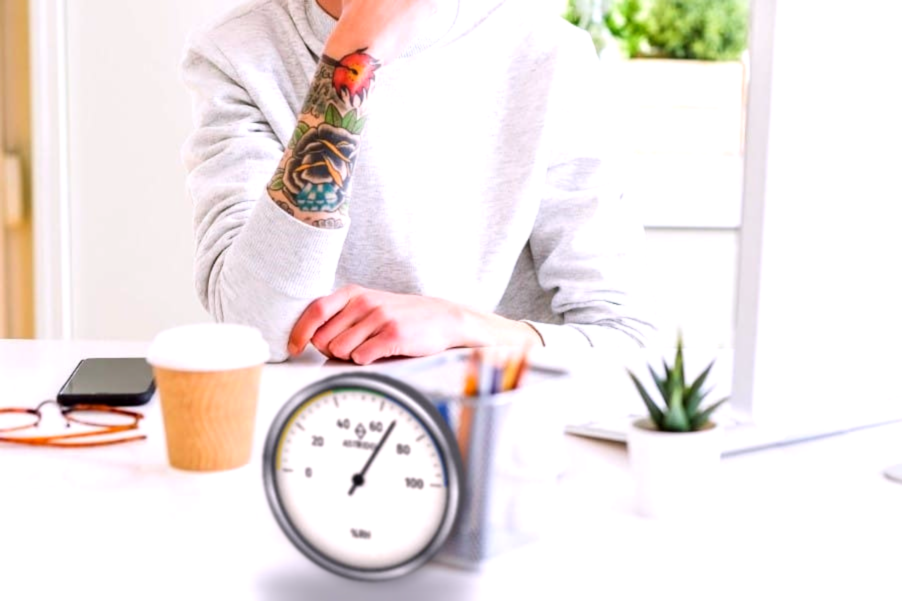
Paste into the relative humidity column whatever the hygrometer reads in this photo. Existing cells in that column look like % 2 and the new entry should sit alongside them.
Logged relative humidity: % 68
